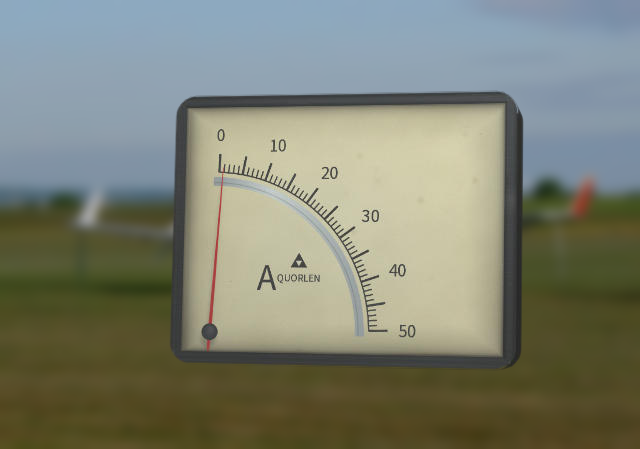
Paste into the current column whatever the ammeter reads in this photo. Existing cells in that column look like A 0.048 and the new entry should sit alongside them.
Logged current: A 1
